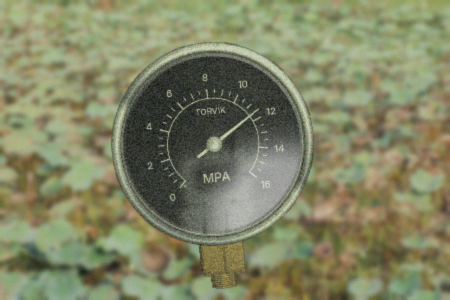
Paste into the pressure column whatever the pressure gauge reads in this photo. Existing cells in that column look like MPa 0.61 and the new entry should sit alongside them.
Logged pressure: MPa 11.5
